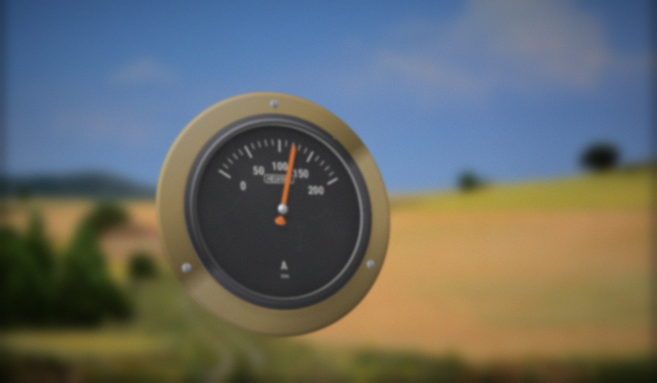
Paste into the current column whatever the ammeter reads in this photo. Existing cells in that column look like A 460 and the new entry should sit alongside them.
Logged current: A 120
